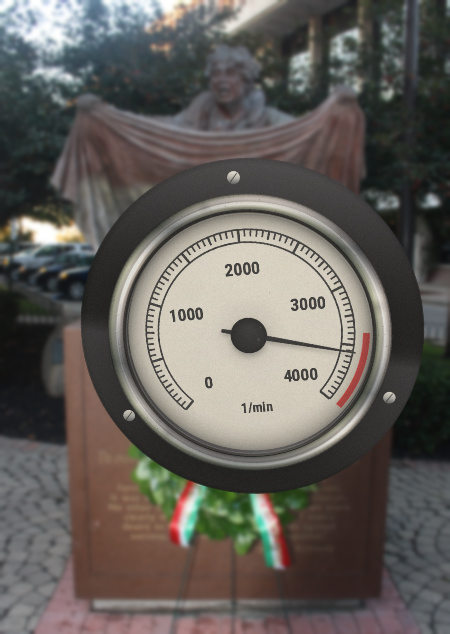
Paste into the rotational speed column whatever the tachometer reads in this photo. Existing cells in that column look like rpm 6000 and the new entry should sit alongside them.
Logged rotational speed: rpm 3550
